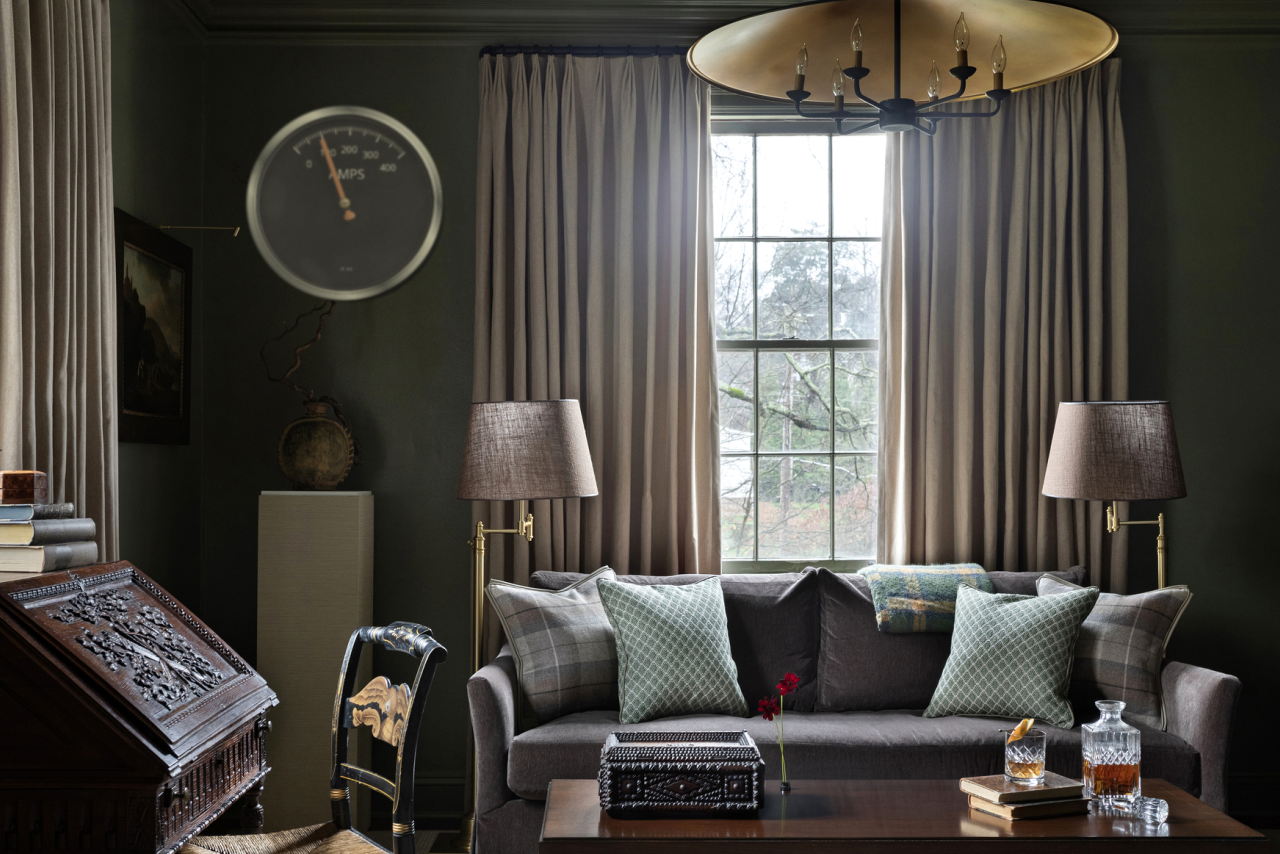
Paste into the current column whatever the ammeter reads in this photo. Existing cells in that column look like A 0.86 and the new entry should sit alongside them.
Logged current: A 100
